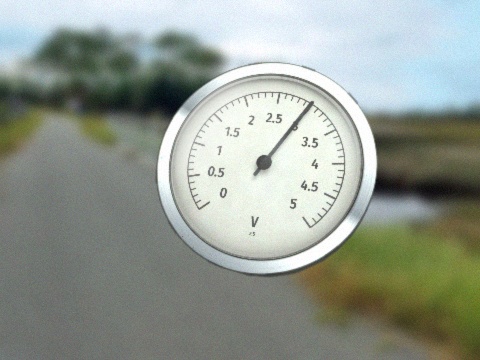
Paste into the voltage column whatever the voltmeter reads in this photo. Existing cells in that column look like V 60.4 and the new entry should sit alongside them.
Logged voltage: V 3
